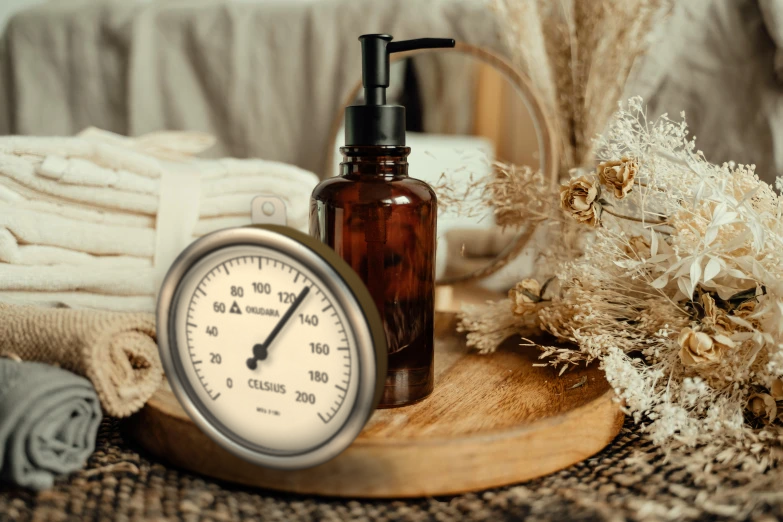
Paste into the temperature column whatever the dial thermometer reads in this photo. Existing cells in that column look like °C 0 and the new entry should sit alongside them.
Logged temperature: °C 128
